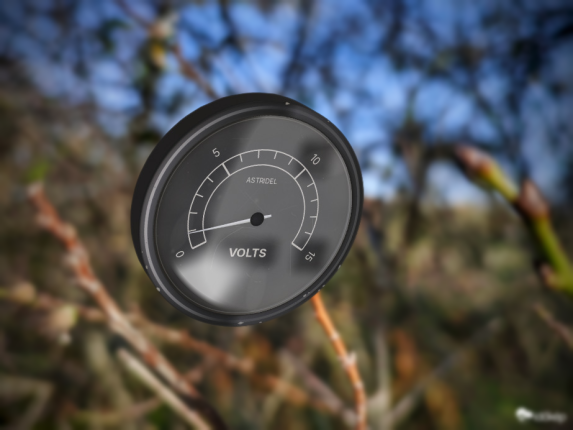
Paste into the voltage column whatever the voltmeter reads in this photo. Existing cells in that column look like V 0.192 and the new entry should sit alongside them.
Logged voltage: V 1
